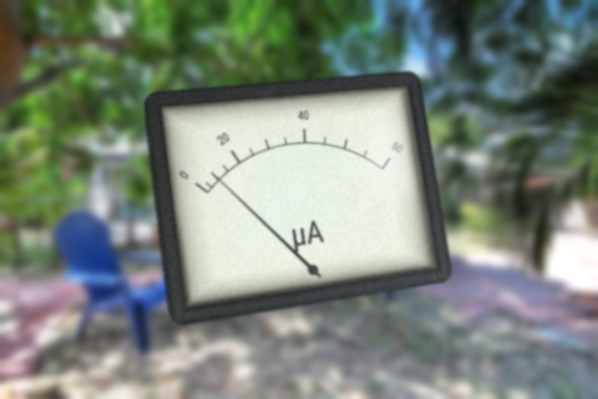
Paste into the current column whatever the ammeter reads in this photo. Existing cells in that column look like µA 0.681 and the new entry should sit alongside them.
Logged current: µA 10
